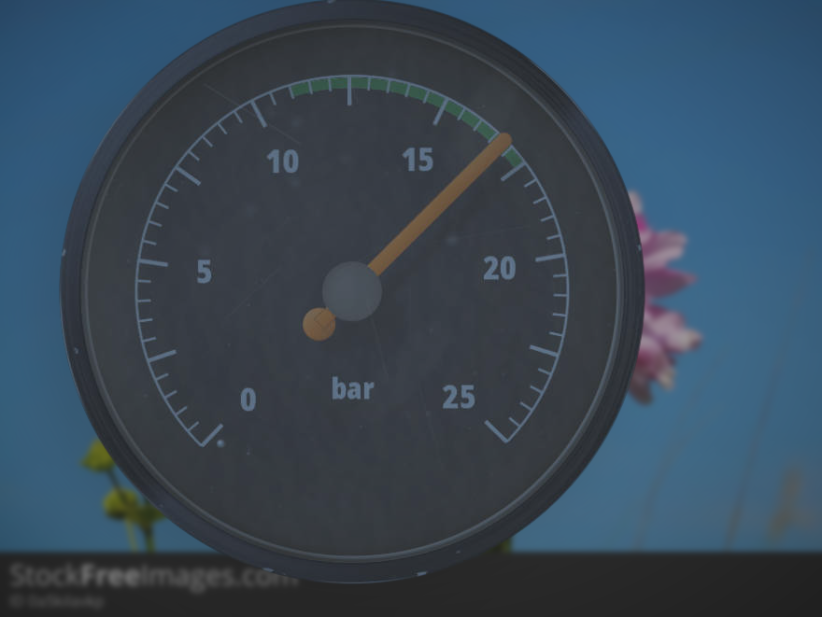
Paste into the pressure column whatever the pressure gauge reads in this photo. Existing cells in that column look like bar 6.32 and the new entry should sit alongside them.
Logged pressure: bar 16.75
